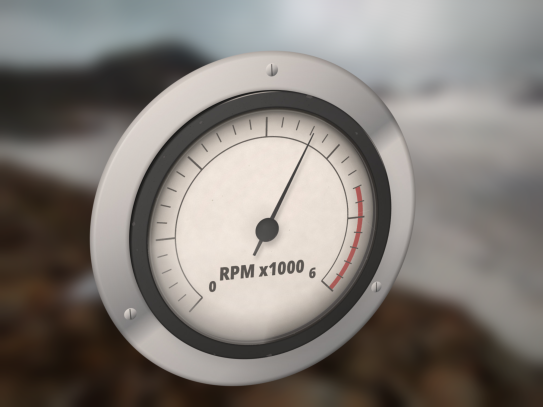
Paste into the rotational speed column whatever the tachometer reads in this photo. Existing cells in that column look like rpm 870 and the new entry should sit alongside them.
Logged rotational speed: rpm 3600
